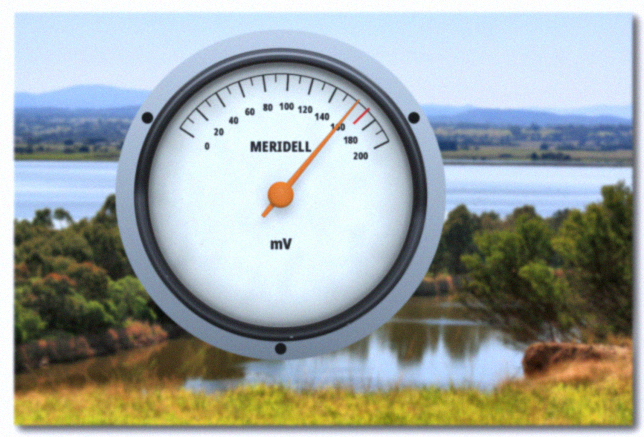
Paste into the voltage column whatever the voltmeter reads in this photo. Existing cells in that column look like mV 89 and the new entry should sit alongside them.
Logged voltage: mV 160
